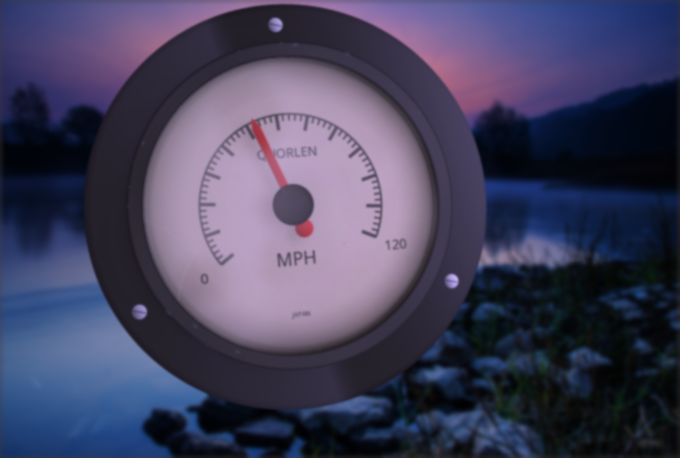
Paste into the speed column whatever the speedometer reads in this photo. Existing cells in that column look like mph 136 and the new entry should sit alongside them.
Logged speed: mph 52
